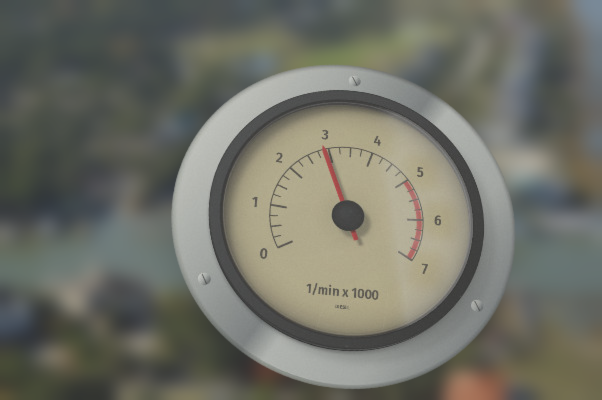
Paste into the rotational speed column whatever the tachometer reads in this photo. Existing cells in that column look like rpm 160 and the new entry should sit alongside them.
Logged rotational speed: rpm 2875
